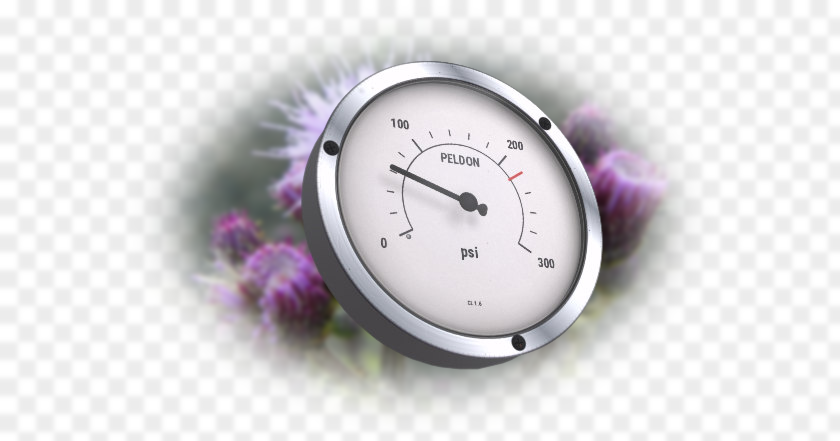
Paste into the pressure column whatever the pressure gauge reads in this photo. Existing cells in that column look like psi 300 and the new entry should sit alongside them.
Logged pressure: psi 60
